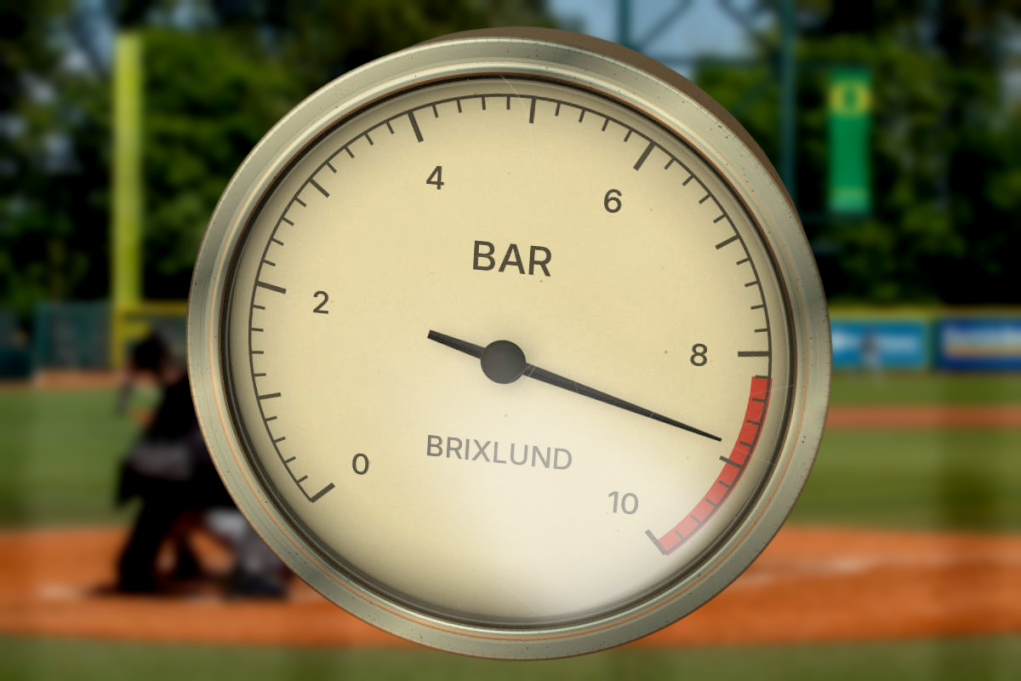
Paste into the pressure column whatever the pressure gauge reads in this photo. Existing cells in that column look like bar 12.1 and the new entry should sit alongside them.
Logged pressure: bar 8.8
